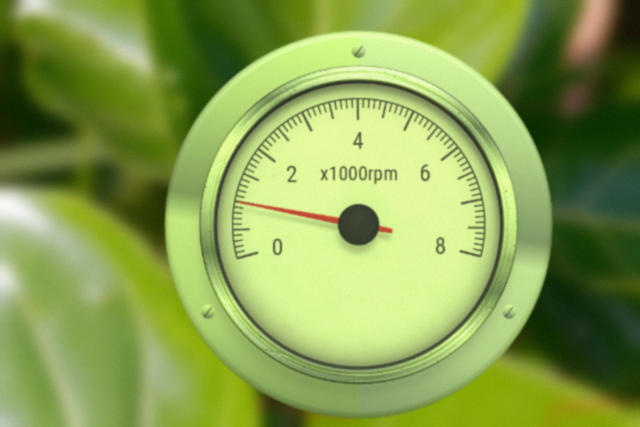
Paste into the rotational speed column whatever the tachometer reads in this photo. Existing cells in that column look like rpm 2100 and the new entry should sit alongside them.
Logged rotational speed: rpm 1000
